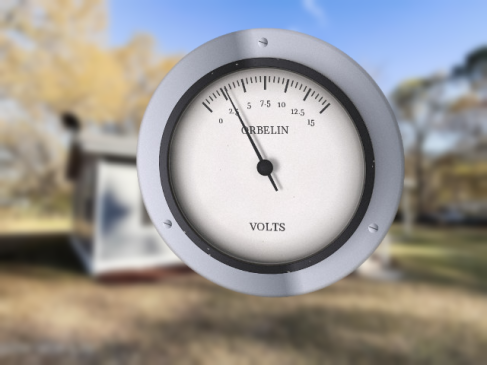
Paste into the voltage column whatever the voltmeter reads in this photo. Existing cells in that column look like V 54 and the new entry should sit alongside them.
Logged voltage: V 3
